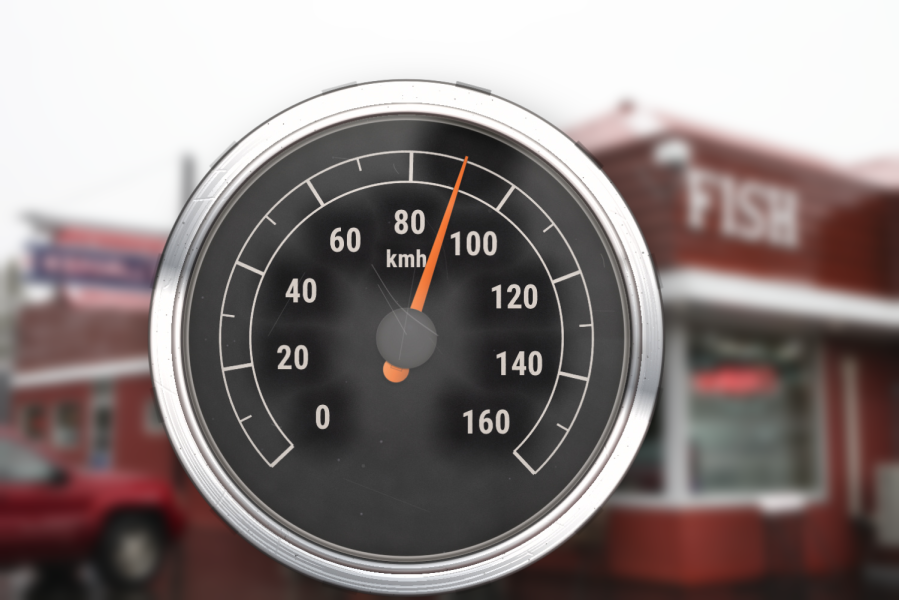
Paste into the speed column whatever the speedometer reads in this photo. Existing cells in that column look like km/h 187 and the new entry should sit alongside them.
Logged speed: km/h 90
